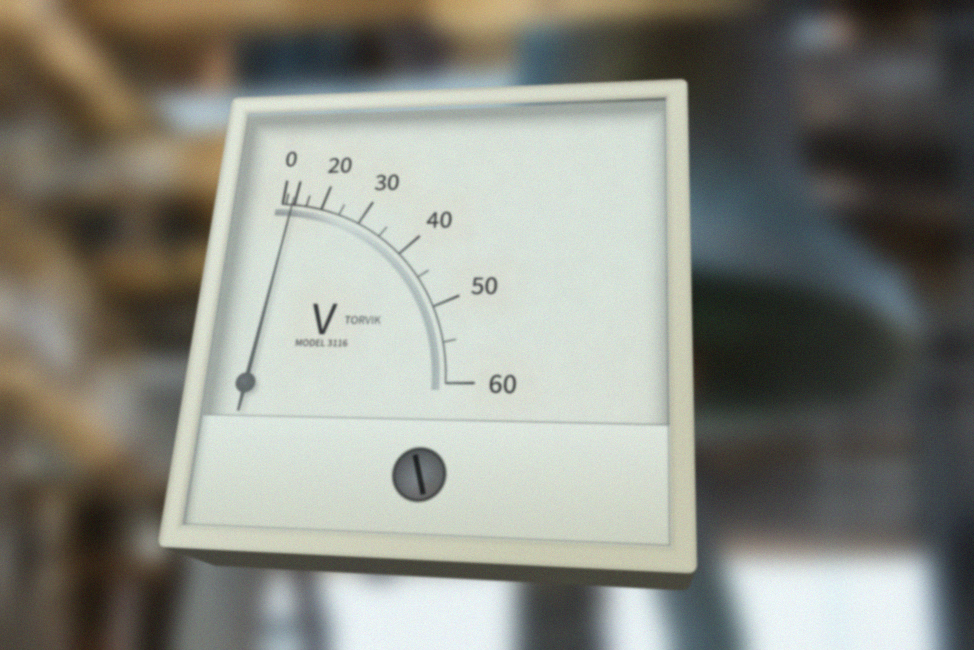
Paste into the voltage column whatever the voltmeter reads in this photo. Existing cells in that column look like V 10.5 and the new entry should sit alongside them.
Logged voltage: V 10
